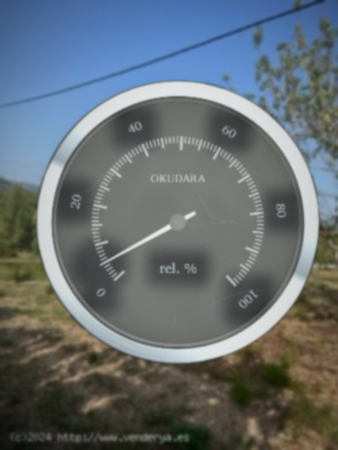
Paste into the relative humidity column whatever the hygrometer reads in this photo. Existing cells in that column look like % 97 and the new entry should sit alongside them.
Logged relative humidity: % 5
